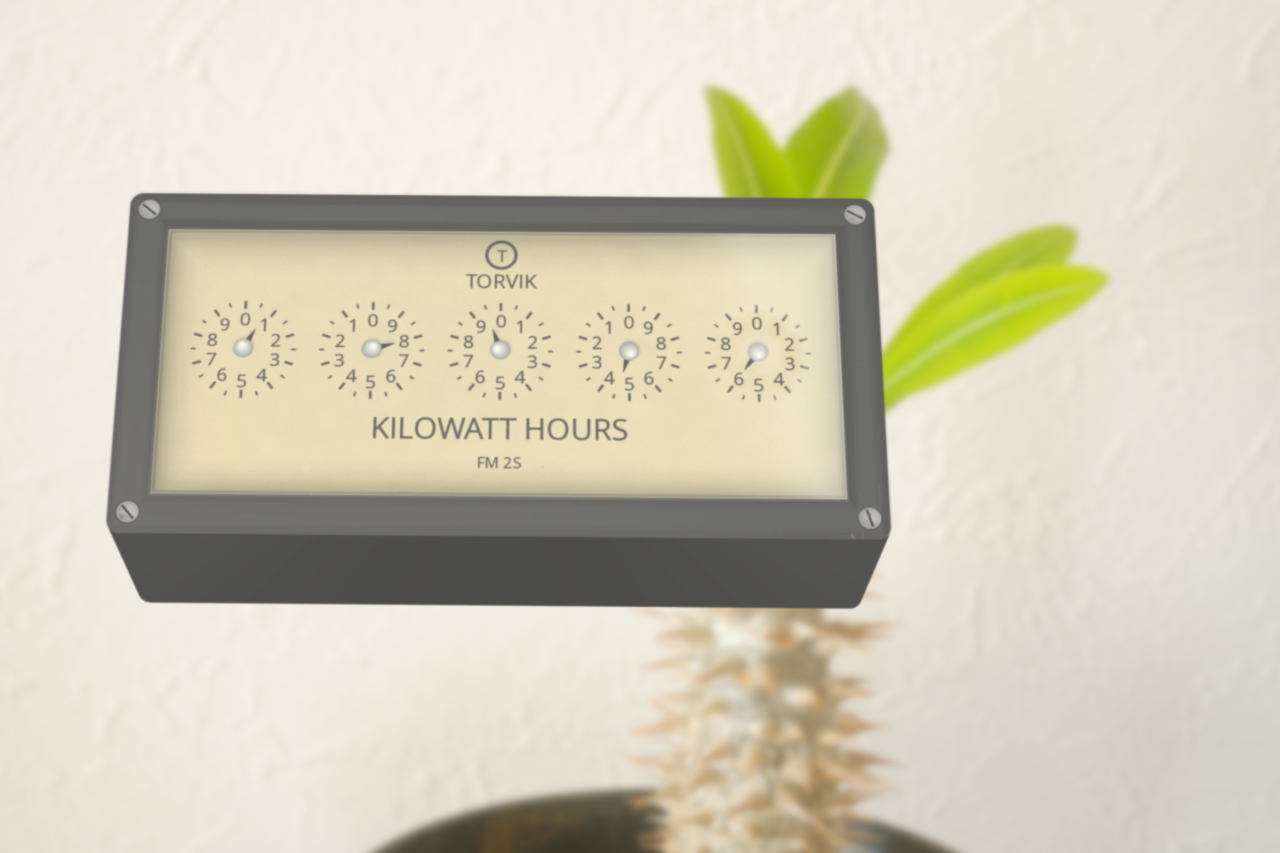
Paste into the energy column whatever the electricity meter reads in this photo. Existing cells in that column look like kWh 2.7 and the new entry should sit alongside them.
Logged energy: kWh 7946
